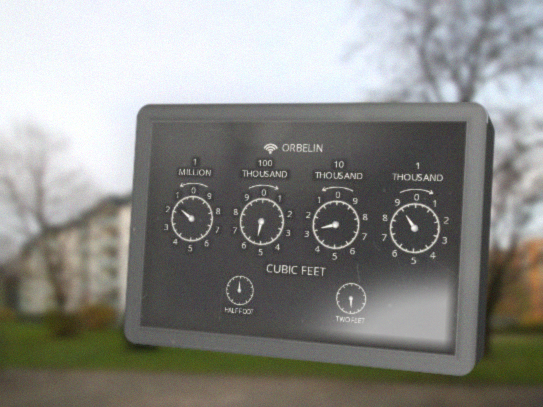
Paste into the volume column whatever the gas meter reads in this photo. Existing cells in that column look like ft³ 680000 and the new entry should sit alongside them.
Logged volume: ft³ 152900
